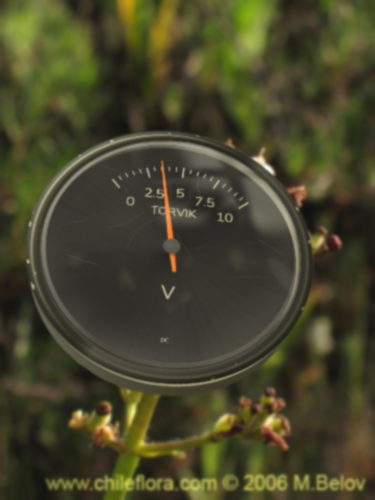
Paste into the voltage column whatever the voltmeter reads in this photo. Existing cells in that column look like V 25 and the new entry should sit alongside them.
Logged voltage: V 3.5
